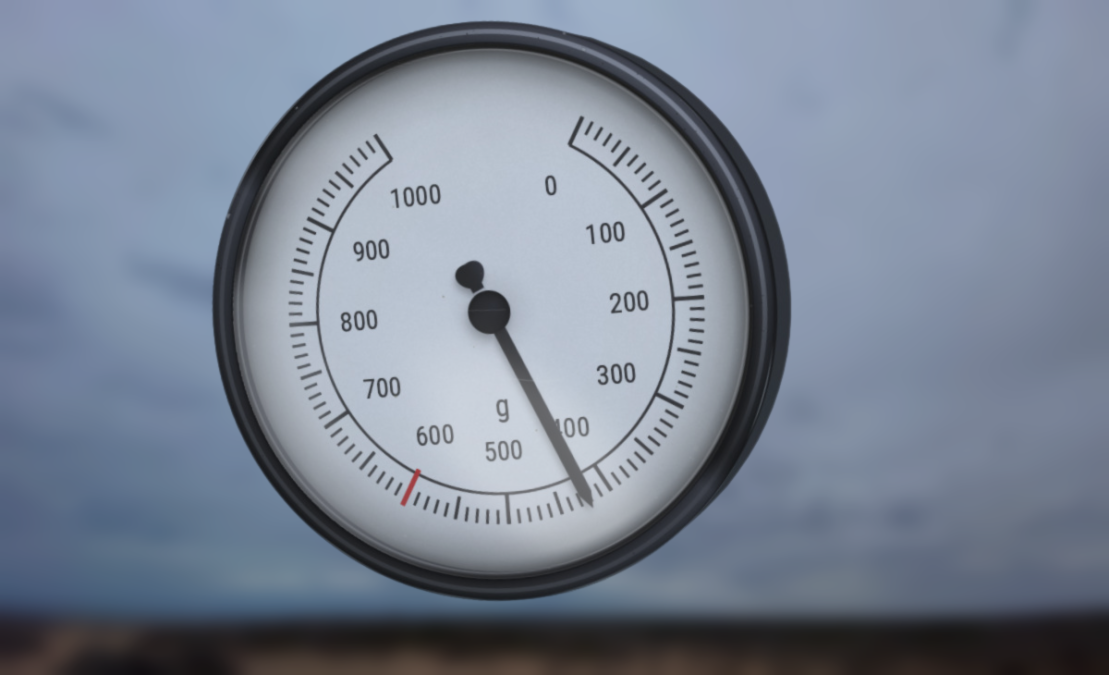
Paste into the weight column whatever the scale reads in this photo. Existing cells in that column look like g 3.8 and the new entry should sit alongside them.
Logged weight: g 420
